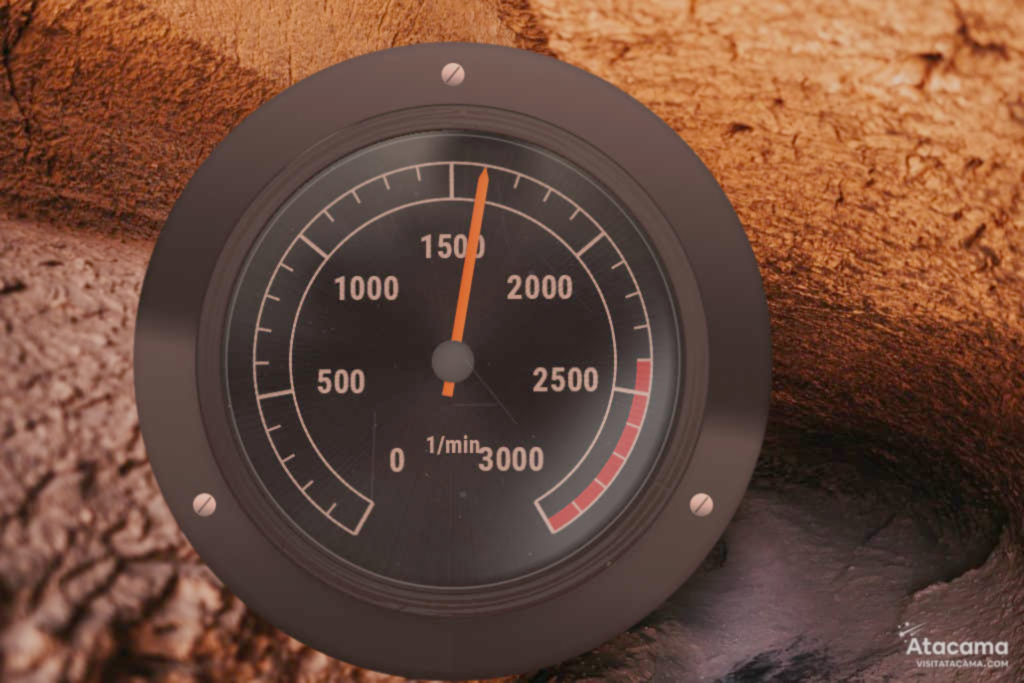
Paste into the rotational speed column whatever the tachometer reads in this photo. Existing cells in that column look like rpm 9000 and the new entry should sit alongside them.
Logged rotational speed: rpm 1600
